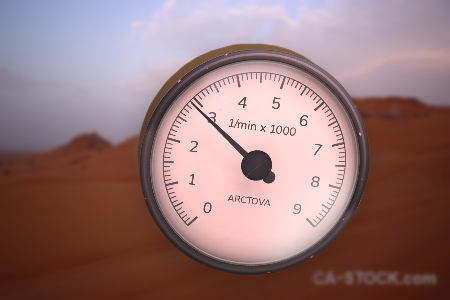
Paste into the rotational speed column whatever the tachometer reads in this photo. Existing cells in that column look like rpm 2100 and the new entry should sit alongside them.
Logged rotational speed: rpm 2900
